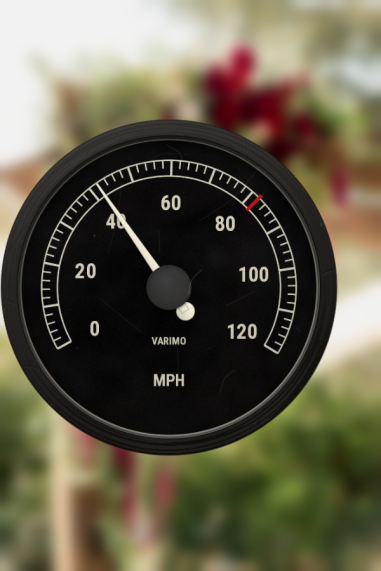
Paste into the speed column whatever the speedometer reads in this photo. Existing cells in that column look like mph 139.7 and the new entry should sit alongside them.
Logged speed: mph 42
